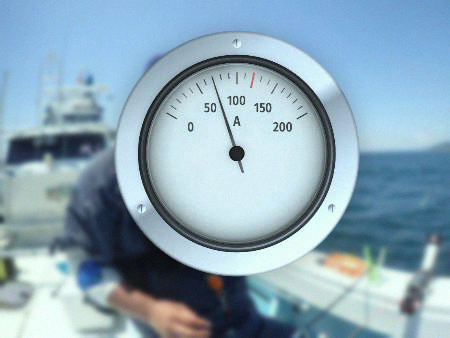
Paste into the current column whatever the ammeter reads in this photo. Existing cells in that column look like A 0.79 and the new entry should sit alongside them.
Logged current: A 70
